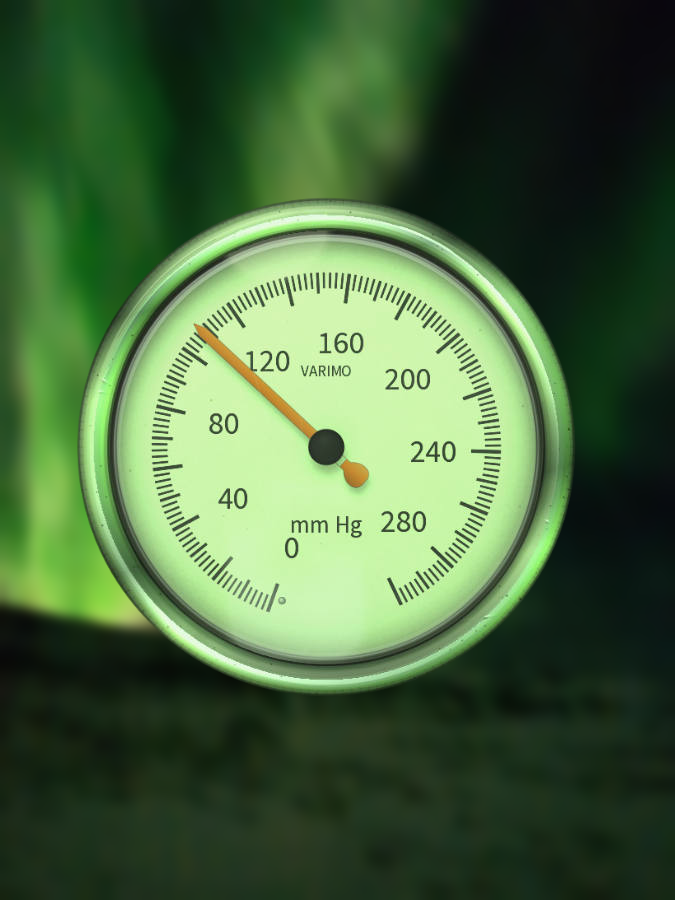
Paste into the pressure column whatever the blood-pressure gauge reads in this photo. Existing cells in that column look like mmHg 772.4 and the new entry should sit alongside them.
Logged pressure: mmHg 108
